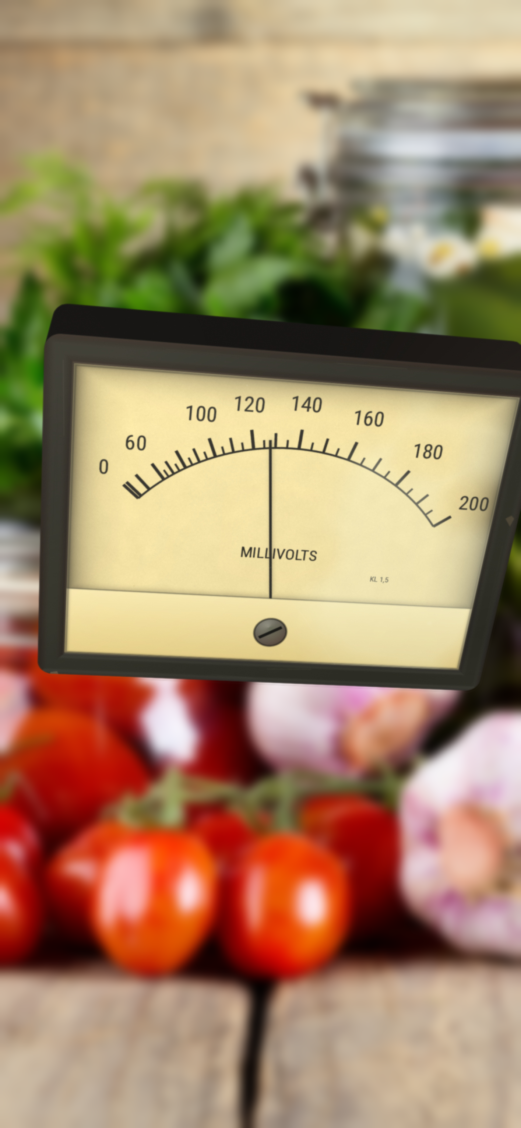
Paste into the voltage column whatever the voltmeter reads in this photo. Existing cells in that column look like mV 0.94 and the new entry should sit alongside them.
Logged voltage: mV 127.5
